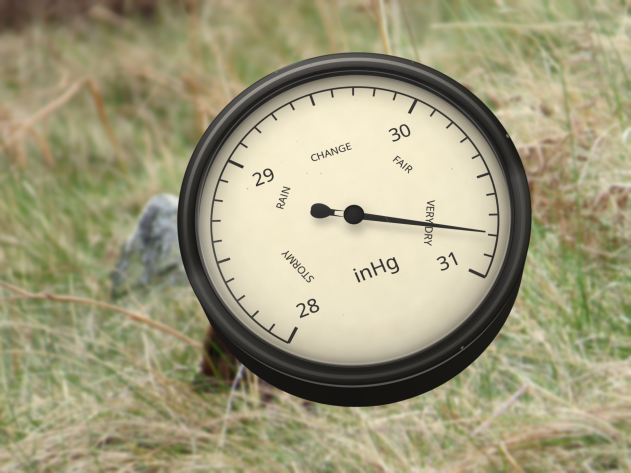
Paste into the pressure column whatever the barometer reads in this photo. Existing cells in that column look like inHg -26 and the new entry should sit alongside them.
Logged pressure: inHg 30.8
